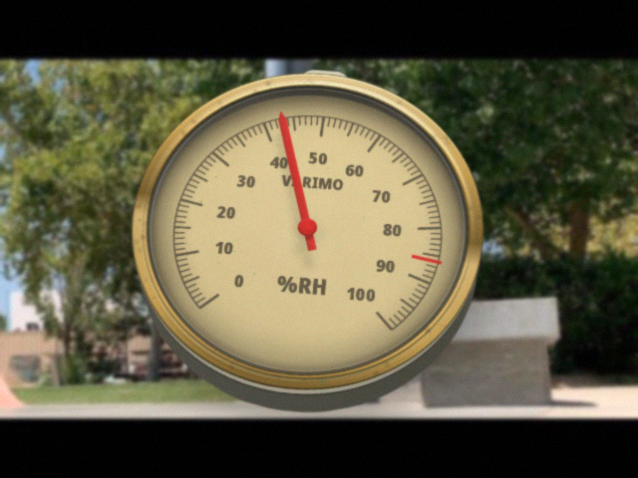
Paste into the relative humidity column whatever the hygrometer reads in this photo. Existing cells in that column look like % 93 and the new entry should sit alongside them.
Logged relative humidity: % 43
